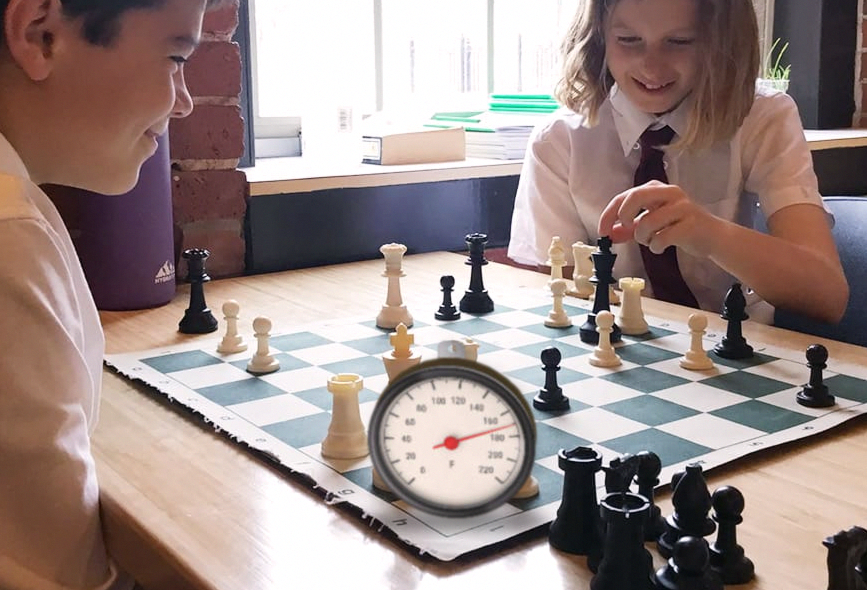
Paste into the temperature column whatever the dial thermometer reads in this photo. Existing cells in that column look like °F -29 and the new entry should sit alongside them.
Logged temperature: °F 170
